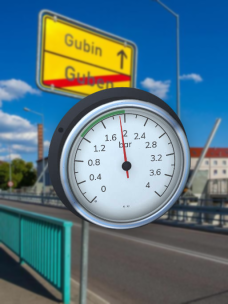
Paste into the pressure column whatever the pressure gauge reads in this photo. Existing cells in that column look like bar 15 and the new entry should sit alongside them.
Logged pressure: bar 1.9
